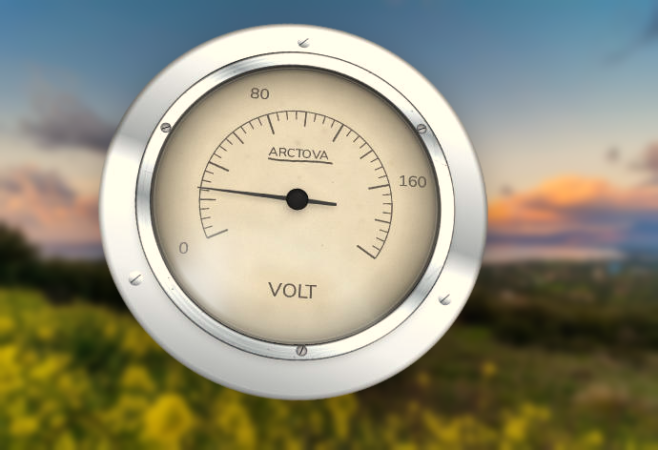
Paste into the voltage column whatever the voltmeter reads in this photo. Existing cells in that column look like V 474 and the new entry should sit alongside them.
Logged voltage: V 25
